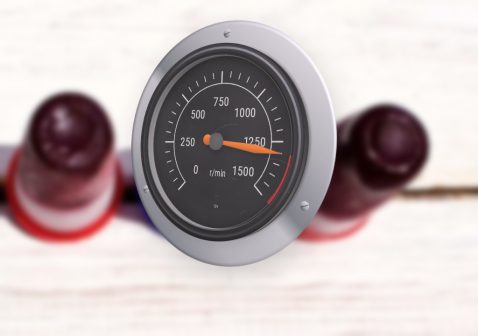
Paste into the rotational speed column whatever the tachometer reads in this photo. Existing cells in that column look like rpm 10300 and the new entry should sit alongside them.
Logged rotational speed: rpm 1300
